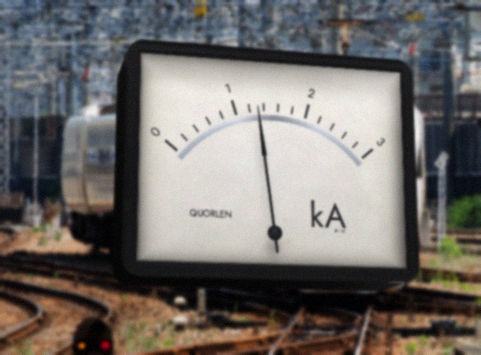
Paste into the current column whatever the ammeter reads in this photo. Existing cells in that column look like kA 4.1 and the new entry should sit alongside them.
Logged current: kA 1.3
